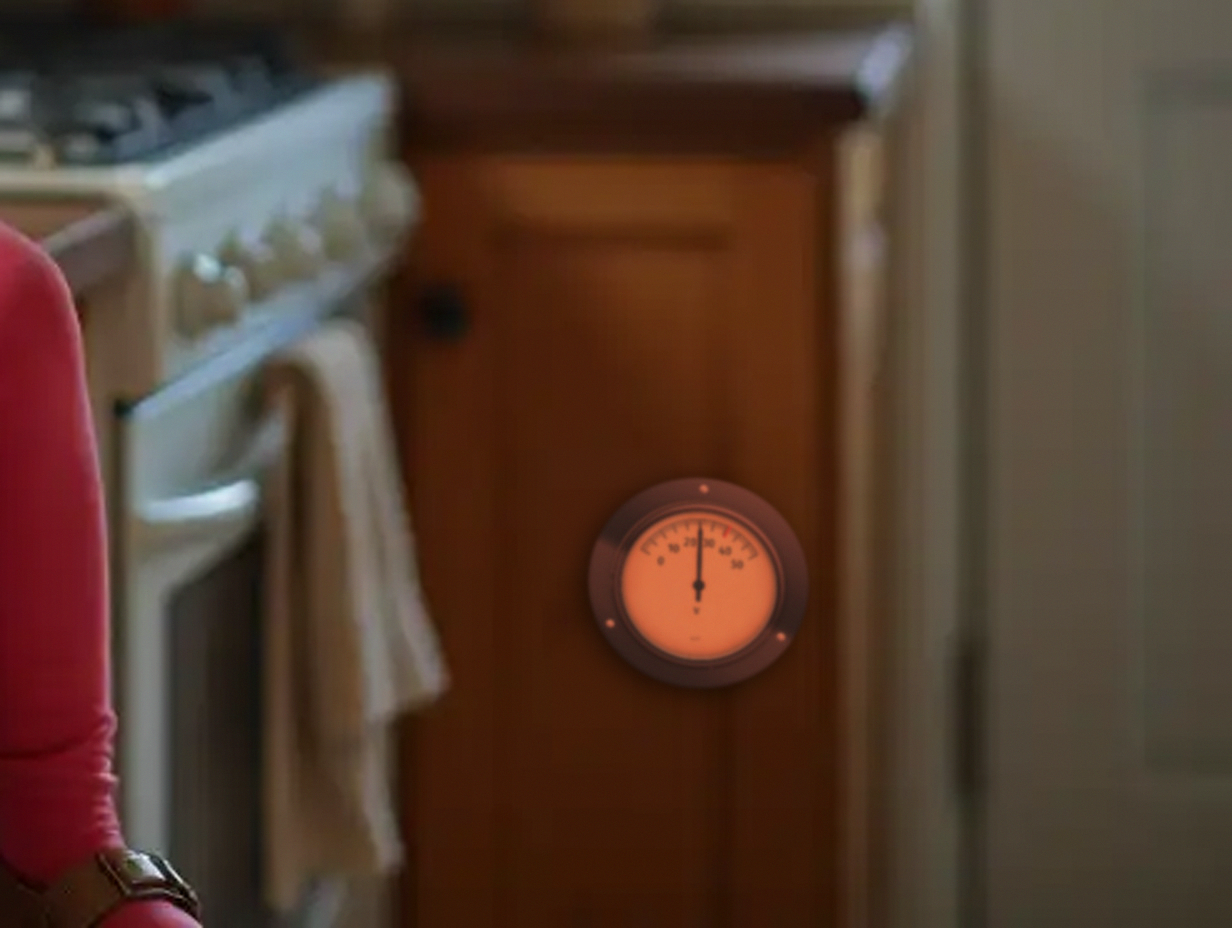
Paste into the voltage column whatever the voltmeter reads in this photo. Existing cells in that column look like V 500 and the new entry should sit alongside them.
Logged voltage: V 25
